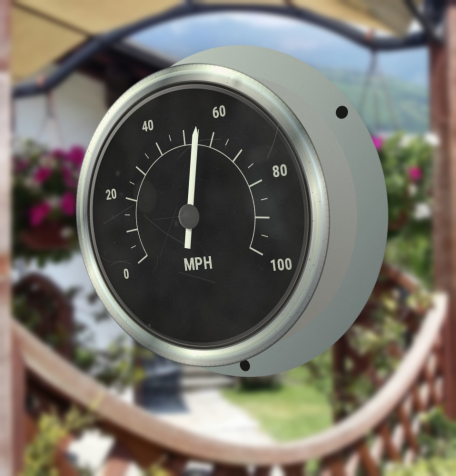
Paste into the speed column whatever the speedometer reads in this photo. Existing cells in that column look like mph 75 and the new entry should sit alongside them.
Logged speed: mph 55
